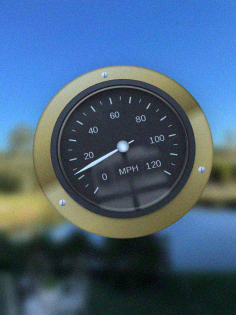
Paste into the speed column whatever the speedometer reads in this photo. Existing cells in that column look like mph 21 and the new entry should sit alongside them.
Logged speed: mph 12.5
